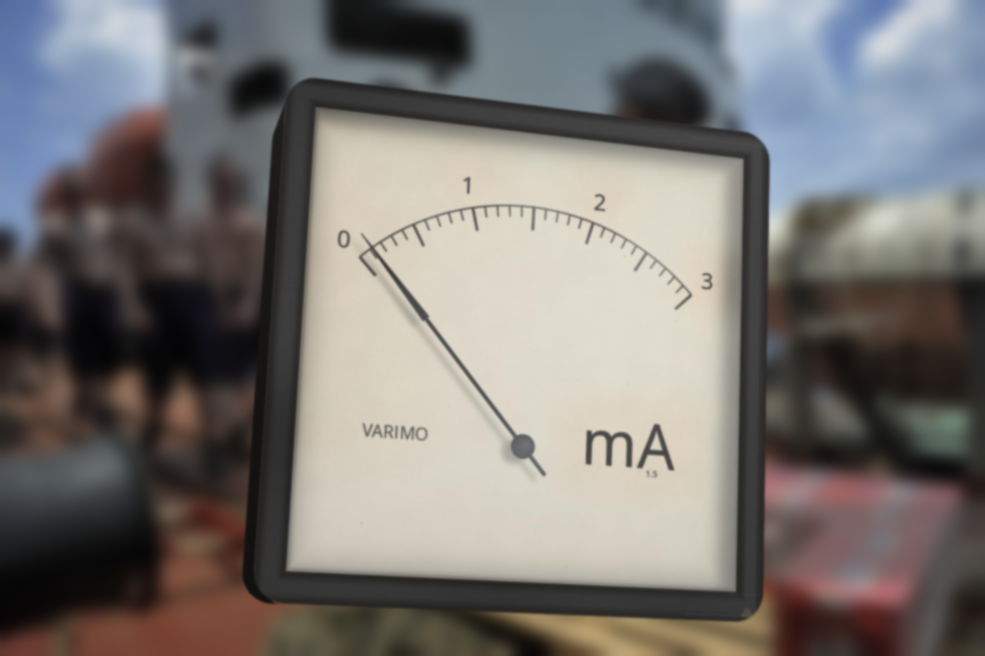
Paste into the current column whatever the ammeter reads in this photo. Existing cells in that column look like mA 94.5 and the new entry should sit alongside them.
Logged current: mA 0.1
